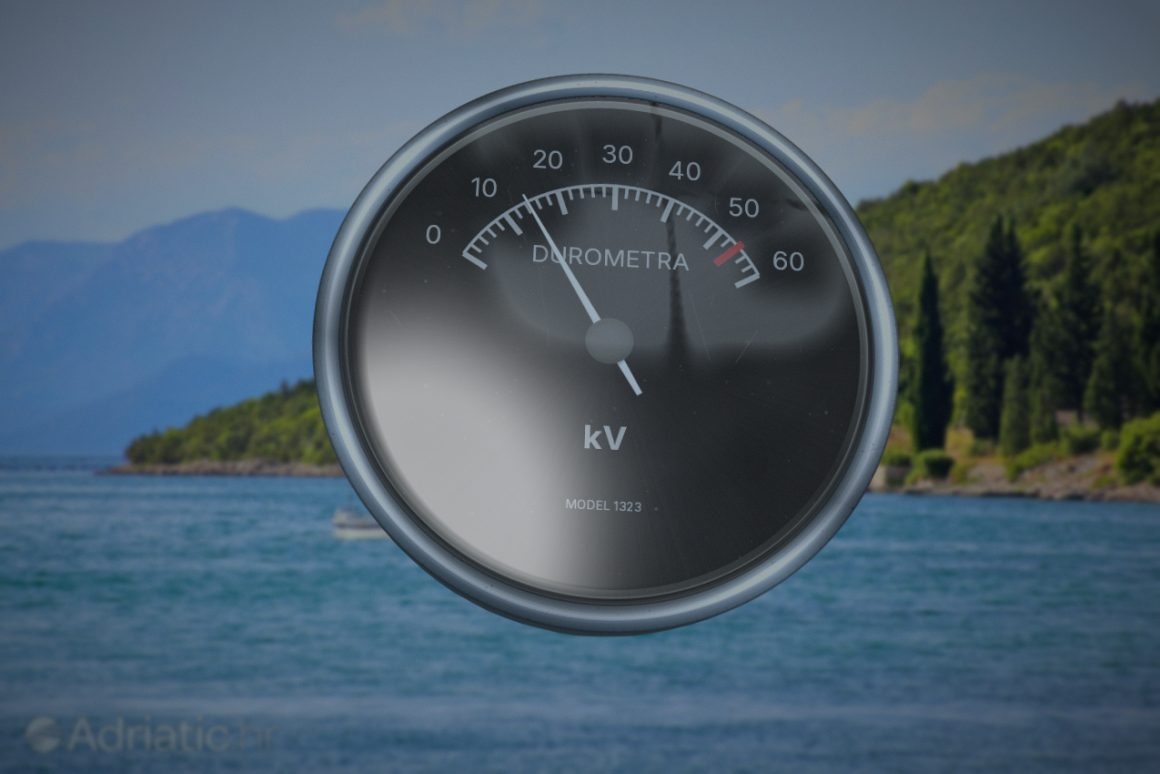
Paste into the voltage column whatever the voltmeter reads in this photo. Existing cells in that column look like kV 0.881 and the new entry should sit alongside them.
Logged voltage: kV 14
